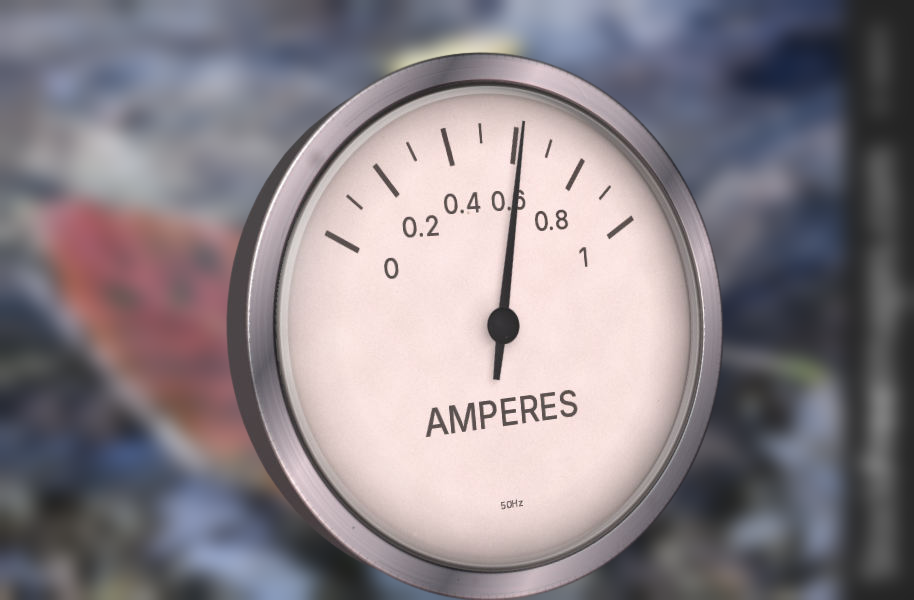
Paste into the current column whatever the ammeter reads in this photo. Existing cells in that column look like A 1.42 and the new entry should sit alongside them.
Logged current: A 0.6
